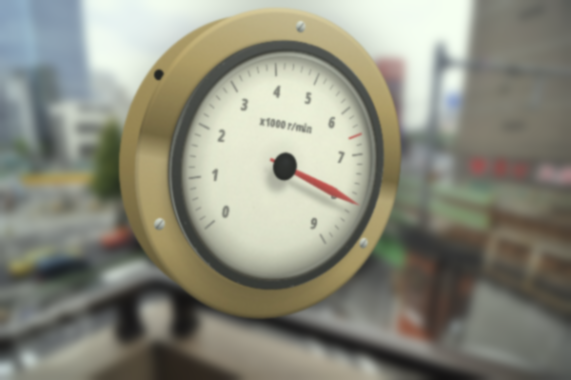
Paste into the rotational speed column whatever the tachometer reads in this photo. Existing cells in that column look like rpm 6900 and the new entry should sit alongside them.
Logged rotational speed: rpm 8000
